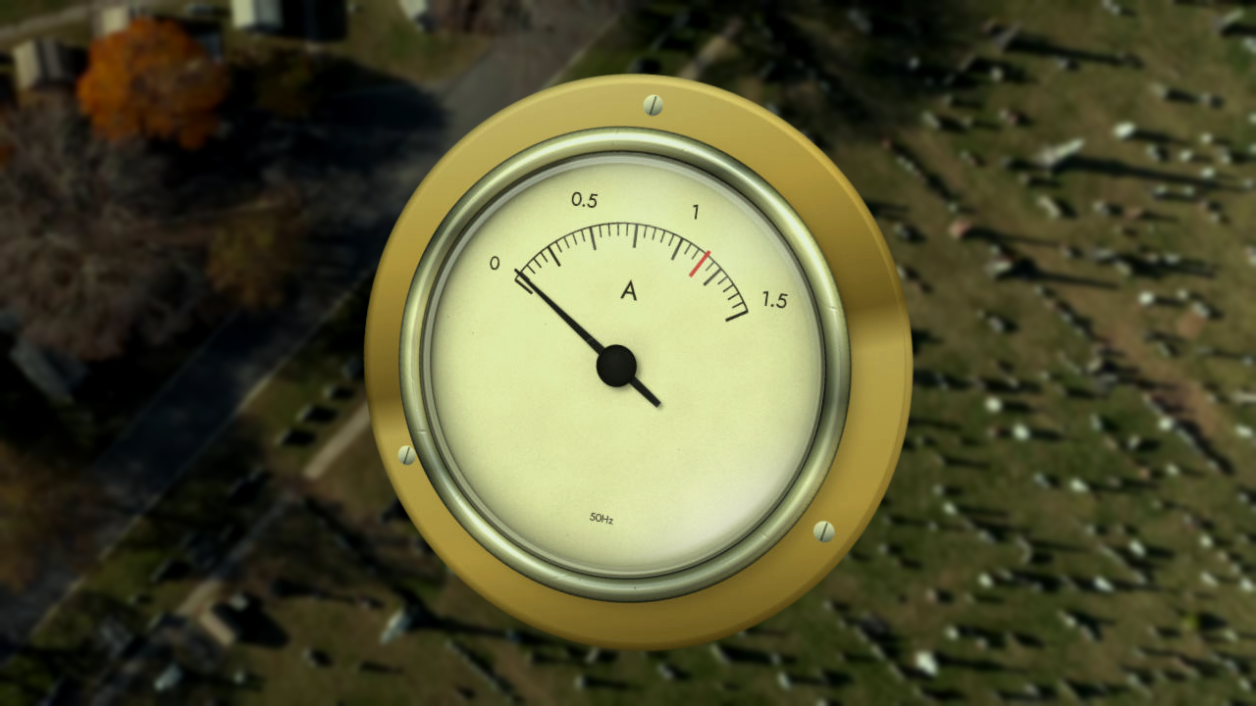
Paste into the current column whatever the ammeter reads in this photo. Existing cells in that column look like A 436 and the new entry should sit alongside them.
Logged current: A 0.05
